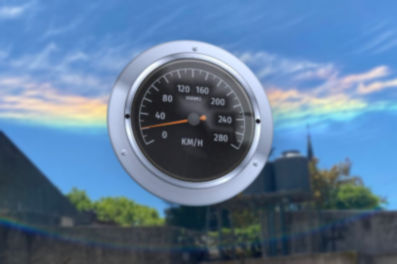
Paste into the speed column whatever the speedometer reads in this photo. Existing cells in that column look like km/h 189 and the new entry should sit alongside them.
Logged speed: km/h 20
